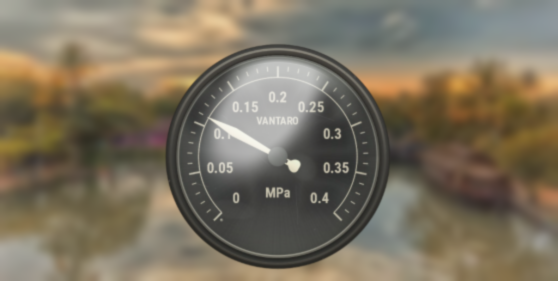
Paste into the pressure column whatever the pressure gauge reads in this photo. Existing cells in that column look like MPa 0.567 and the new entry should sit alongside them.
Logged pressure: MPa 0.11
